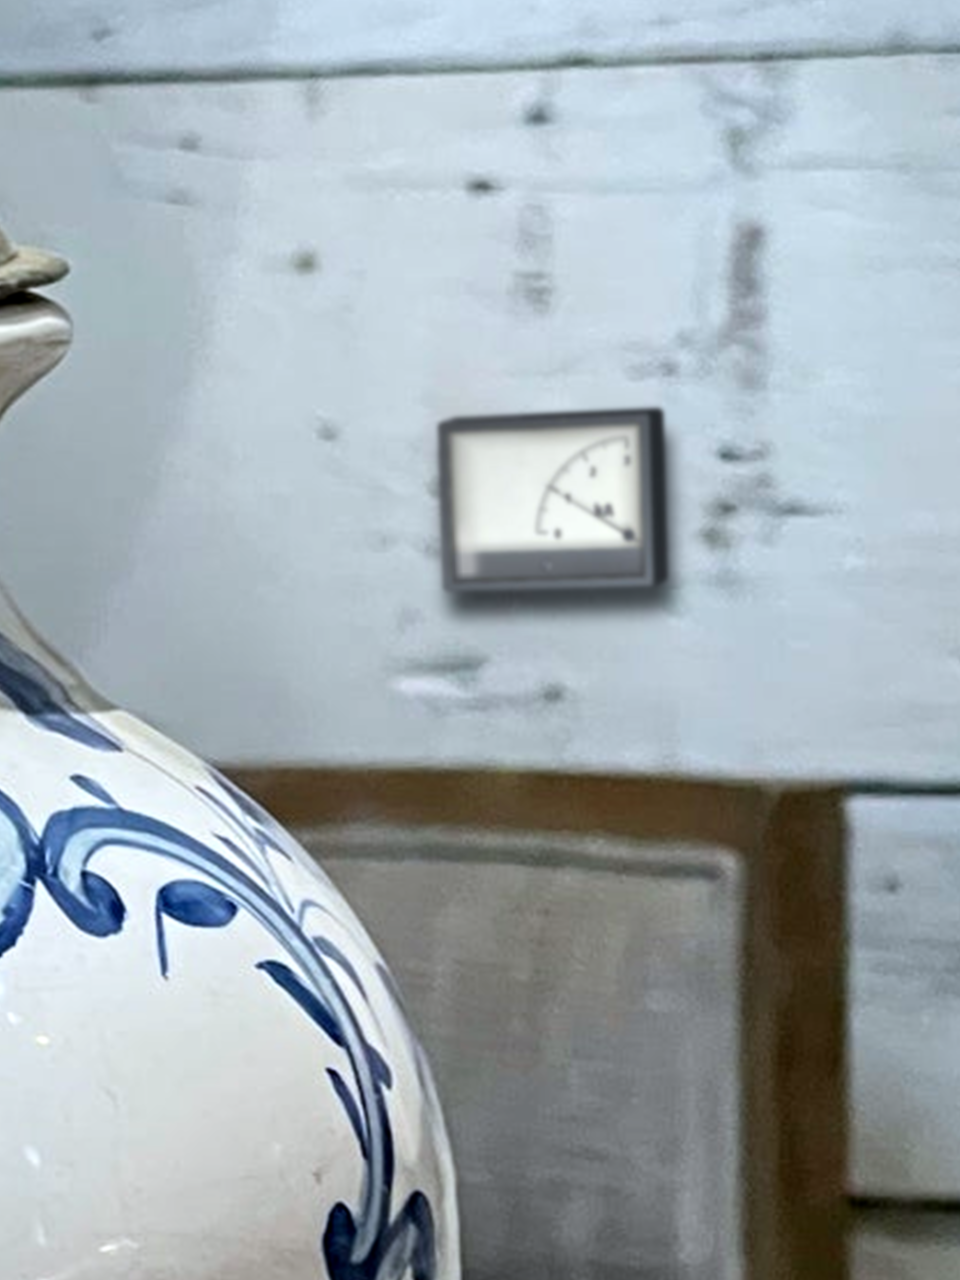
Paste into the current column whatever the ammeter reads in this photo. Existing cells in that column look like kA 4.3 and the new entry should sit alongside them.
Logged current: kA 1
